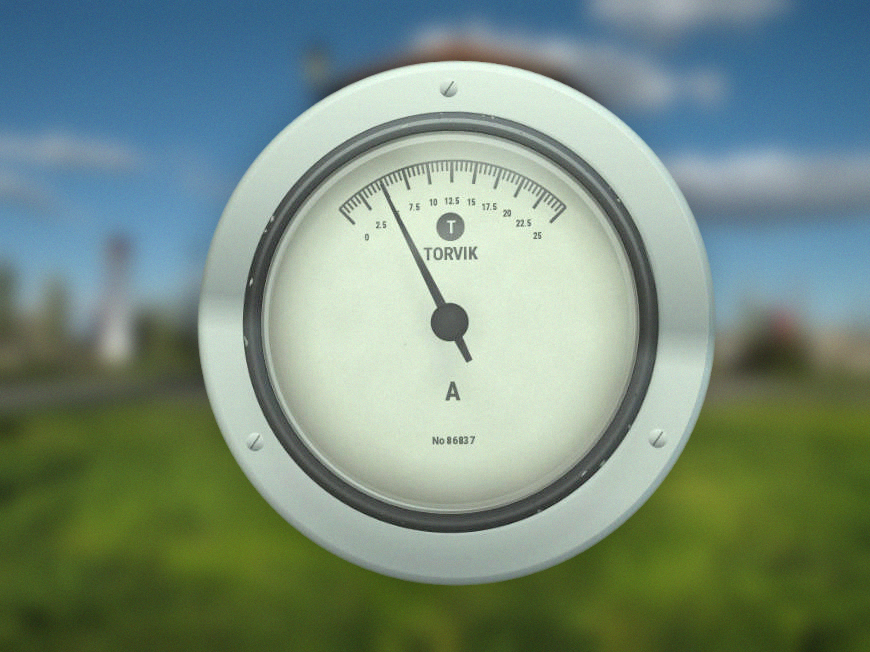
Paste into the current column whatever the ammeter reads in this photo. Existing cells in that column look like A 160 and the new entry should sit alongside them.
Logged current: A 5
